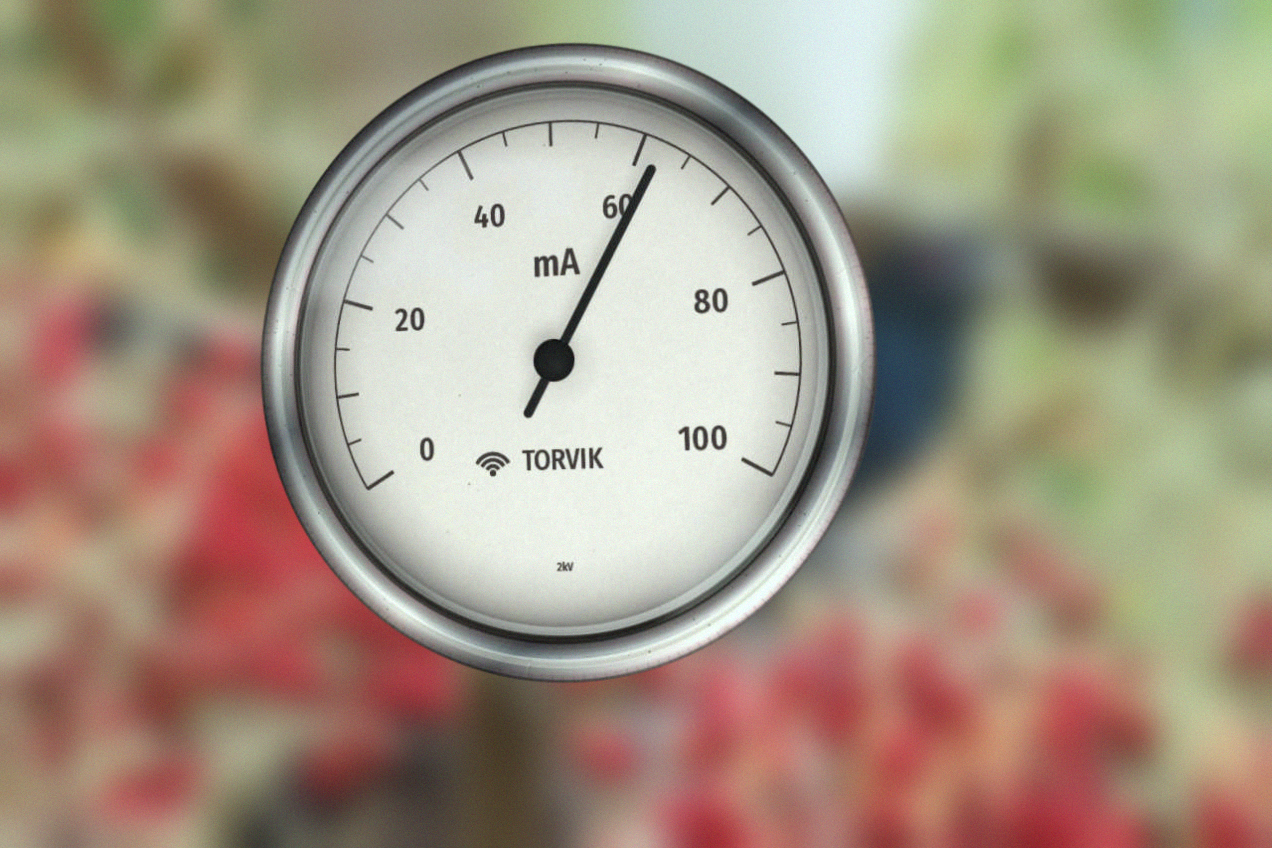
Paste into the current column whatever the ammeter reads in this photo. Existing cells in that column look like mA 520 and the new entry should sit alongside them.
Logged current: mA 62.5
